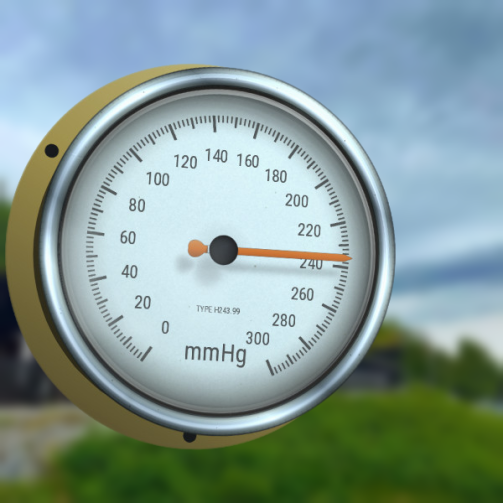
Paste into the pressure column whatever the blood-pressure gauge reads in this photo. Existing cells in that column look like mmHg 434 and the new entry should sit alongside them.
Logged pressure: mmHg 236
